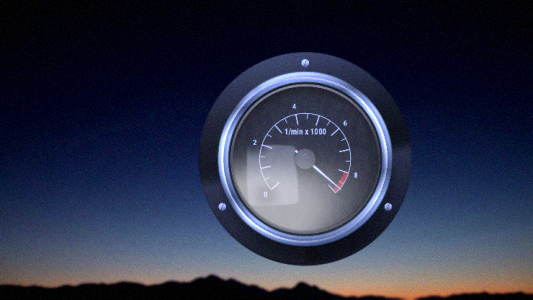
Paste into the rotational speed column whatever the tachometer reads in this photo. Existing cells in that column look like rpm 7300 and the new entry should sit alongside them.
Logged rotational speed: rpm 8750
